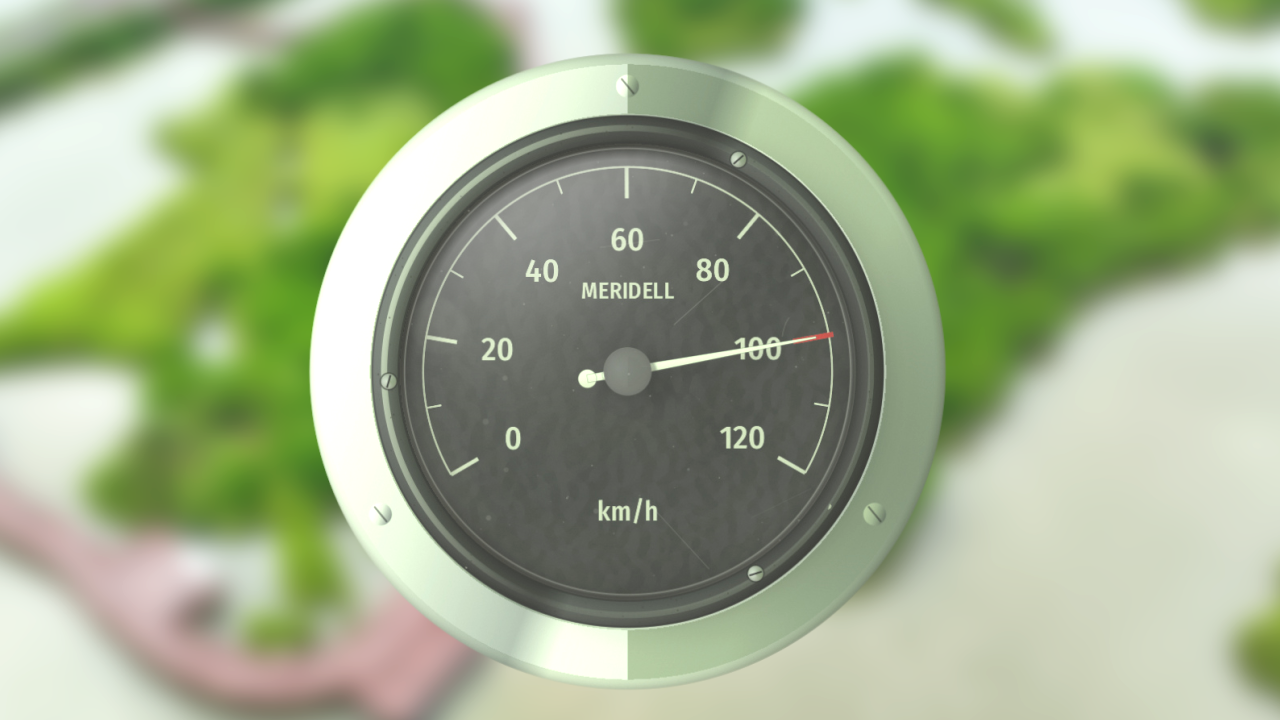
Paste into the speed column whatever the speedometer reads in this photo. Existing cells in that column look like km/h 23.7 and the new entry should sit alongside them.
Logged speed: km/h 100
